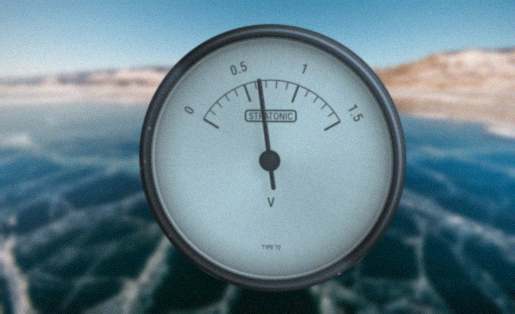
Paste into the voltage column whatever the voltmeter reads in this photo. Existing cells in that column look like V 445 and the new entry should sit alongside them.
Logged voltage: V 0.65
